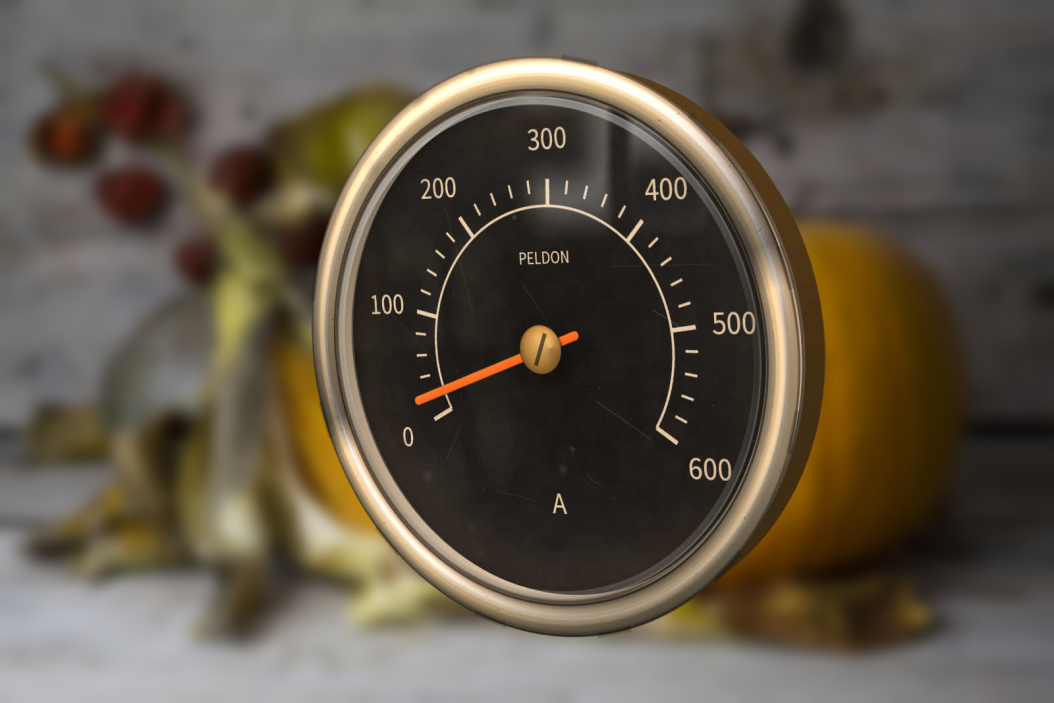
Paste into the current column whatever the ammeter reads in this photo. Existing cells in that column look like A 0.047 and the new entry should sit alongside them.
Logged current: A 20
